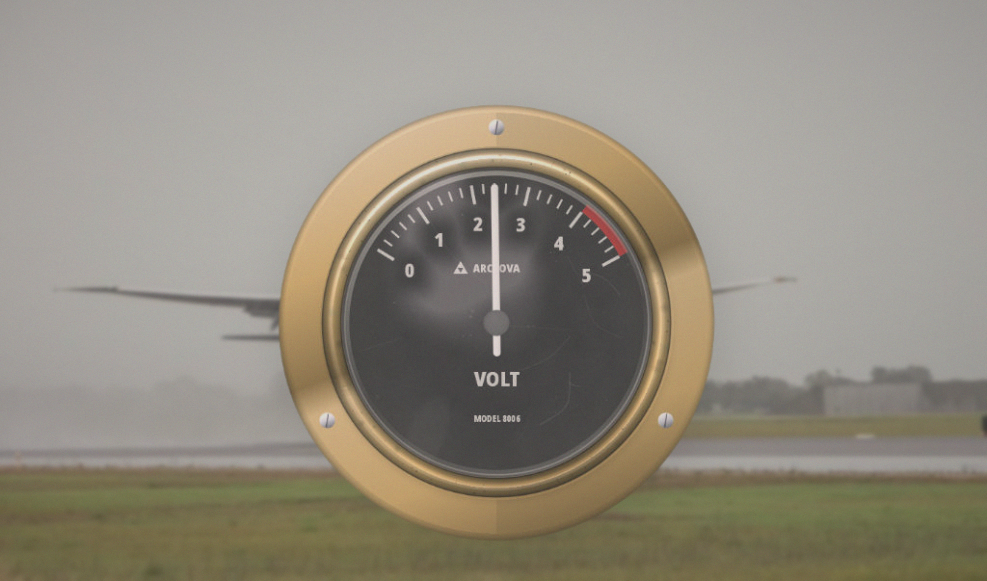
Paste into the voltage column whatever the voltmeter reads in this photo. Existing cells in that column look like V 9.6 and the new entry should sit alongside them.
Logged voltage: V 2.4
